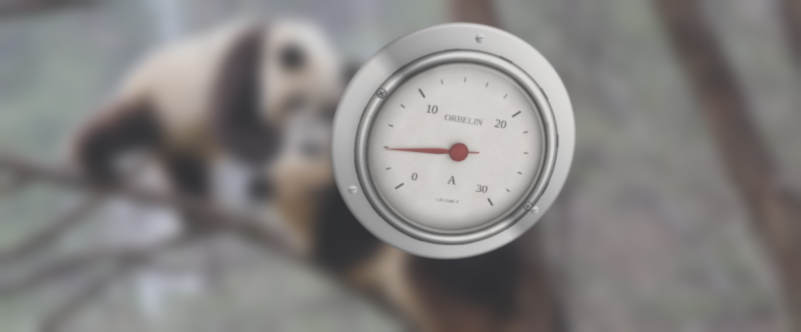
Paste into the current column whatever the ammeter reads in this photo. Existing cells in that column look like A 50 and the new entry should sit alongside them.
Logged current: A 4
